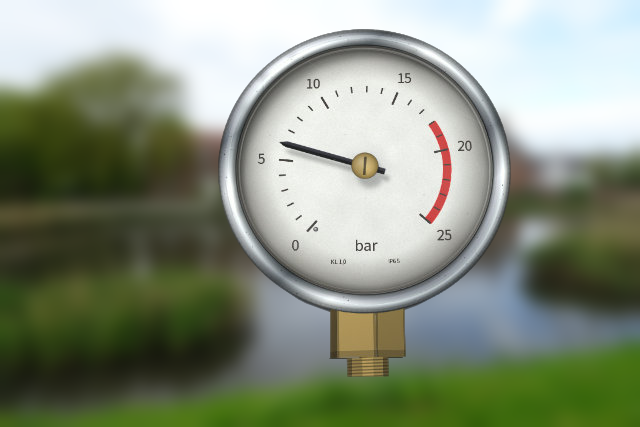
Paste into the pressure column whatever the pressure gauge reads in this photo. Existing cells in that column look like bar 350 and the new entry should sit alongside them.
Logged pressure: bar 6
